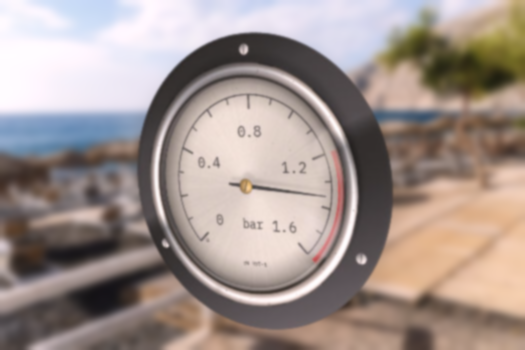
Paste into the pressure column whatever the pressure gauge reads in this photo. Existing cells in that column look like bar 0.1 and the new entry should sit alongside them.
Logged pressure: bar 1.35
